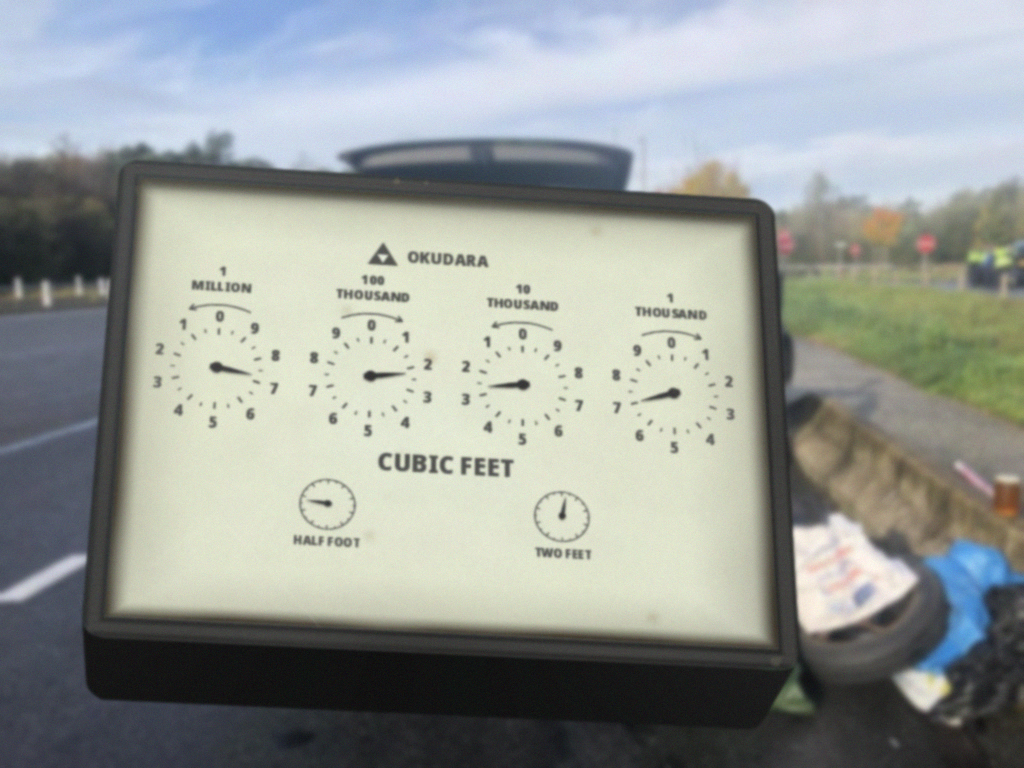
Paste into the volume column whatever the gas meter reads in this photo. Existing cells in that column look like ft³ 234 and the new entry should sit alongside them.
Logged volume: ft³ 722700
